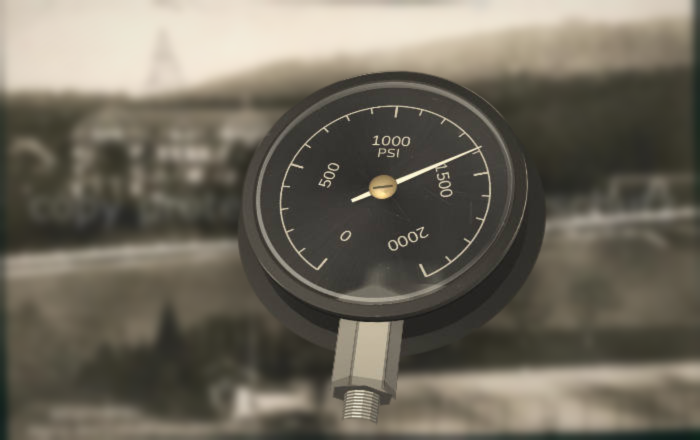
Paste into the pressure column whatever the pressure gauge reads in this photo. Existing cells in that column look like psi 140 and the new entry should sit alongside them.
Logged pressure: psi 1400
